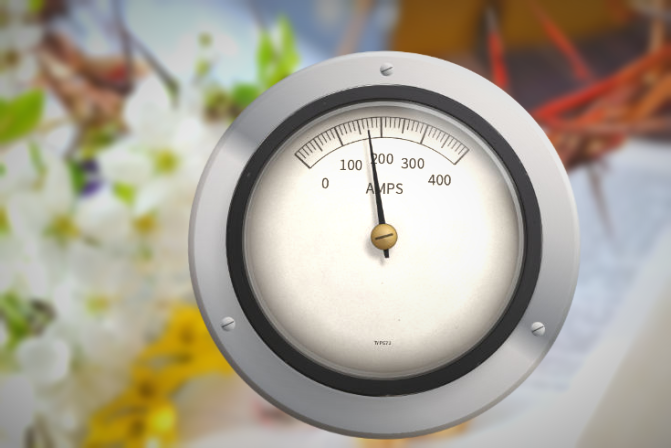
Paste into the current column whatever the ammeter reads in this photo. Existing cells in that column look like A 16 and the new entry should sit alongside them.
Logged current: A 170
